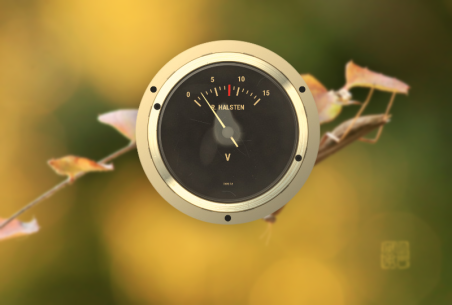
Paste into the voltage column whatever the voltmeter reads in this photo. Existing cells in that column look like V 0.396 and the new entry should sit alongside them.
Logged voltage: V 2
